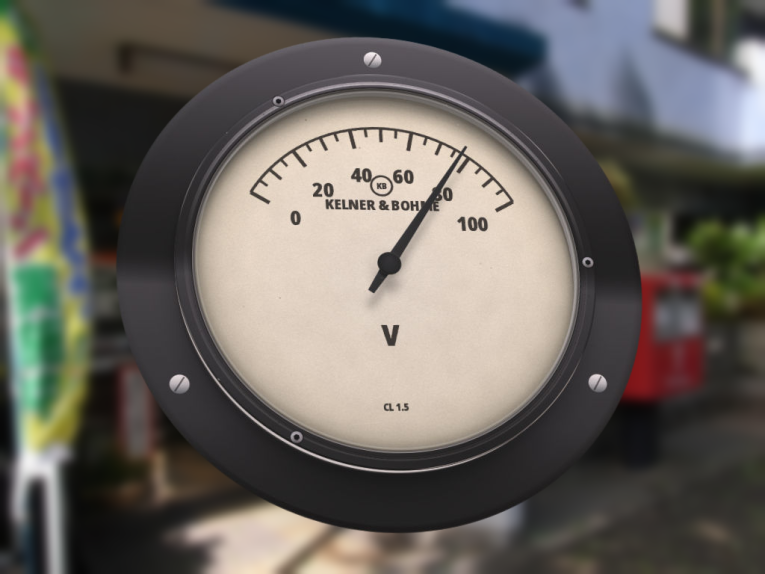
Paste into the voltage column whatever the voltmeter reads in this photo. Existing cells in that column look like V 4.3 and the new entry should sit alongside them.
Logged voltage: V 77.5
